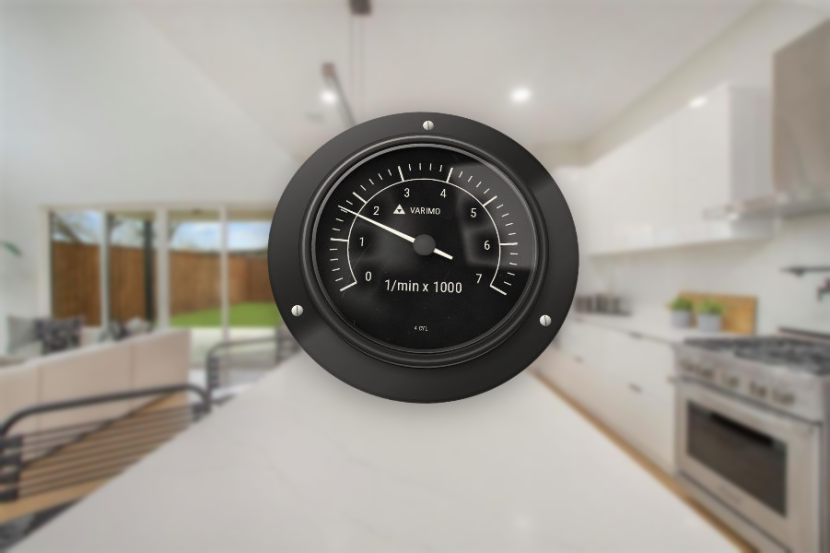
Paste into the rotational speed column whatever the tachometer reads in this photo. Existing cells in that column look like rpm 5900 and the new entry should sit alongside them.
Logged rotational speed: rpm 1600
